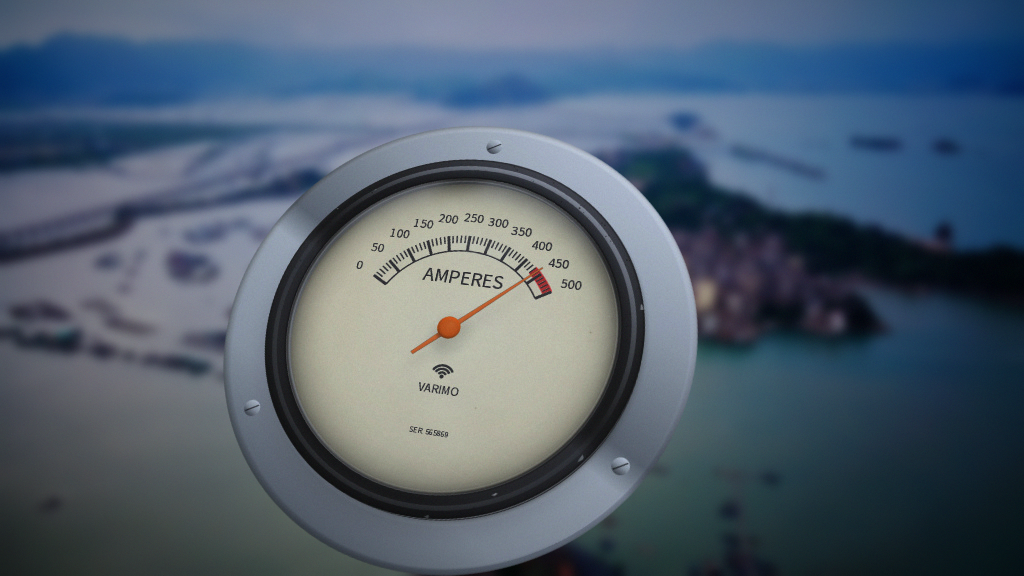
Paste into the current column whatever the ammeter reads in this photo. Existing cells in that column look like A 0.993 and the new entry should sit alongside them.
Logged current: A 450
